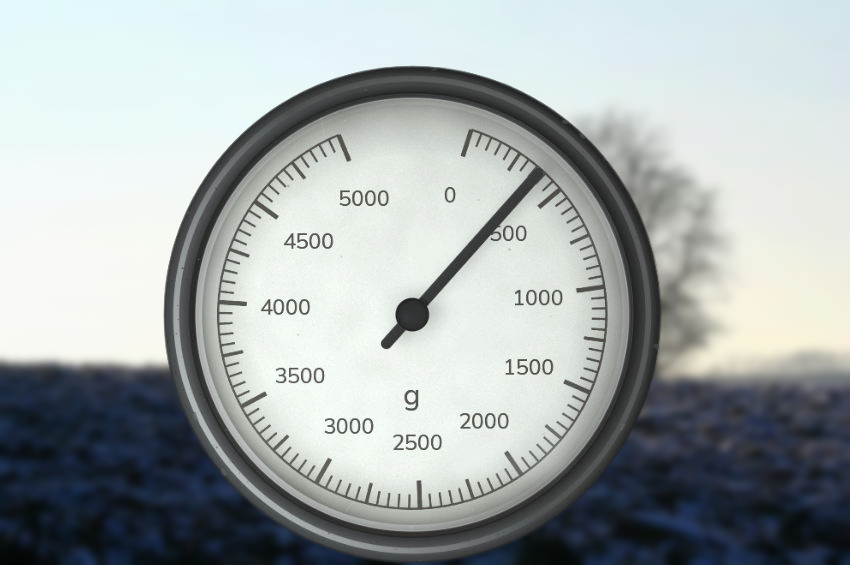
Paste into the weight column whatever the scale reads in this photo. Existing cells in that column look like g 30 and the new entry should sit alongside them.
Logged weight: g 375
